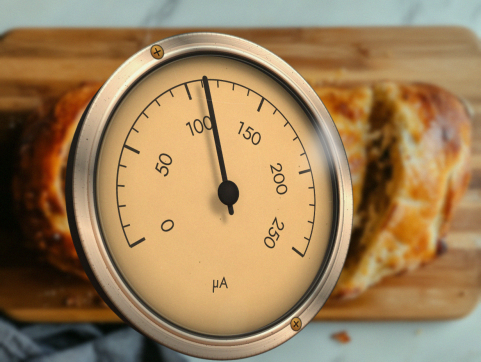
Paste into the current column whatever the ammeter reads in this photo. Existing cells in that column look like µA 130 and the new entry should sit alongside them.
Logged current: µA 110
